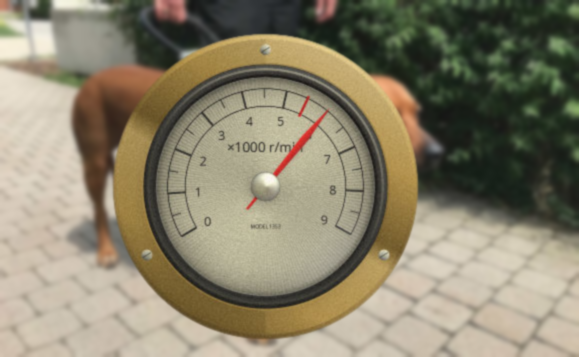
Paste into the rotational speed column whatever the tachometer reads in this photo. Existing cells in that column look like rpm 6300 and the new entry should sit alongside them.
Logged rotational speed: rpm 6000
